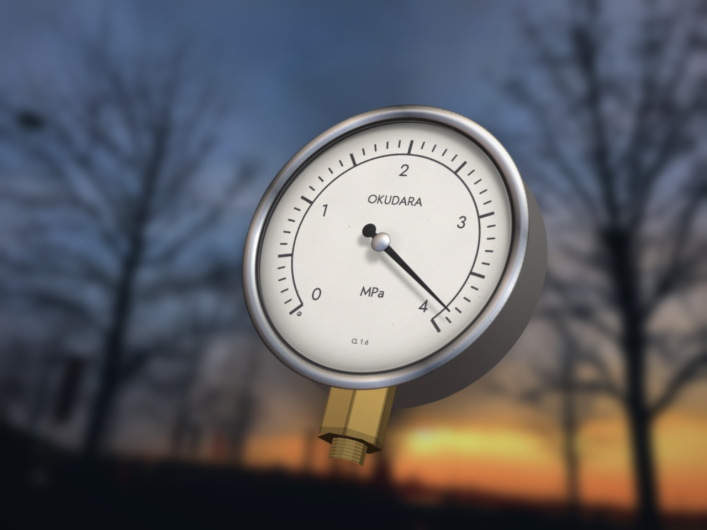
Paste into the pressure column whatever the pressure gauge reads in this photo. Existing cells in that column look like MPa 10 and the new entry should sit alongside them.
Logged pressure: MPa 3.85
